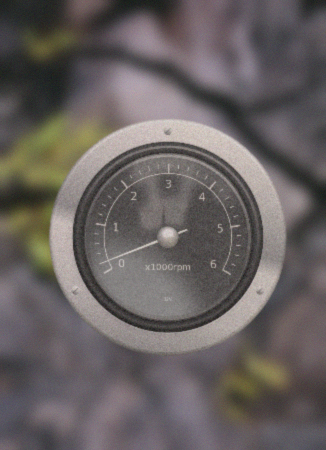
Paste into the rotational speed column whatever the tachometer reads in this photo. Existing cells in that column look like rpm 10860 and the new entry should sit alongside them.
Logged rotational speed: rpm 200
